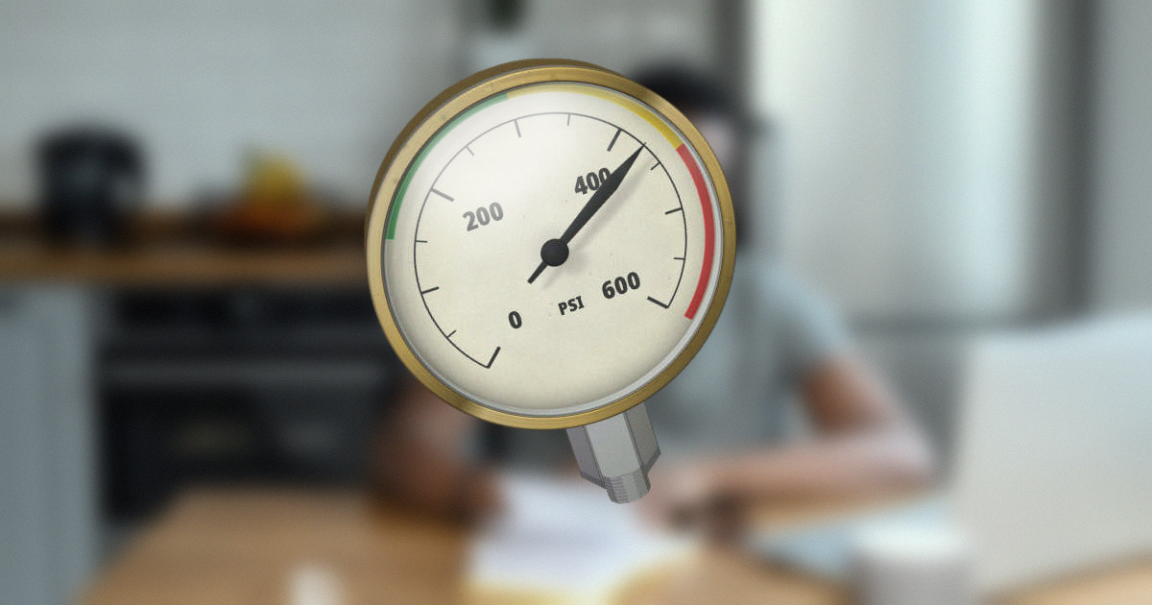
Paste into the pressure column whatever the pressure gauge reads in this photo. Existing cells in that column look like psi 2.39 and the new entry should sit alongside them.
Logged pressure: psi 425
